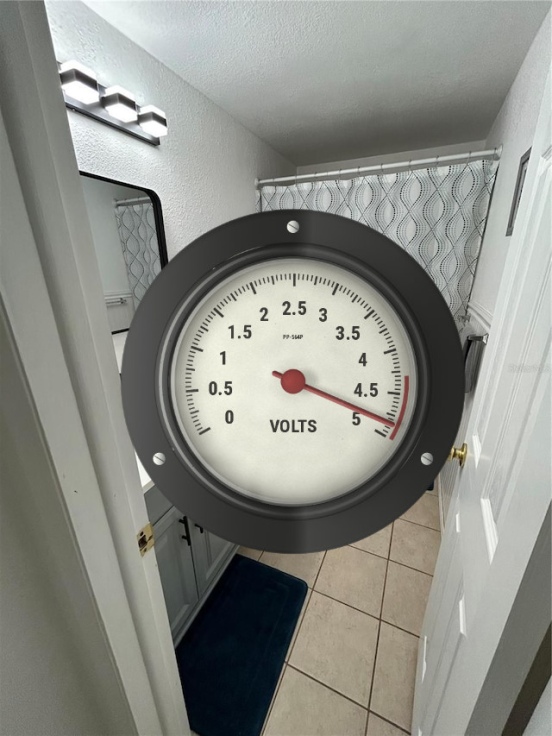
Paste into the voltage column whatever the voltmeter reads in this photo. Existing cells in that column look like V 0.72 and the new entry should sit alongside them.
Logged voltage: V 4.85
